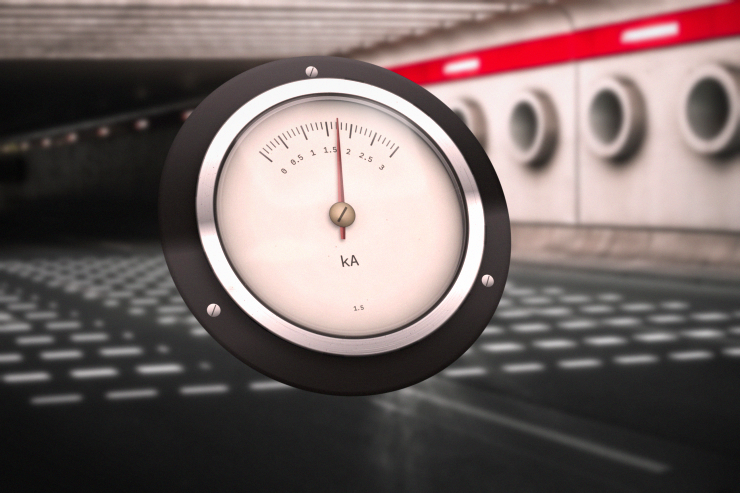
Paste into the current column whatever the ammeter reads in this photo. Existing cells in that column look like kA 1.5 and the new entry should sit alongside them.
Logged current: kA 1.7
